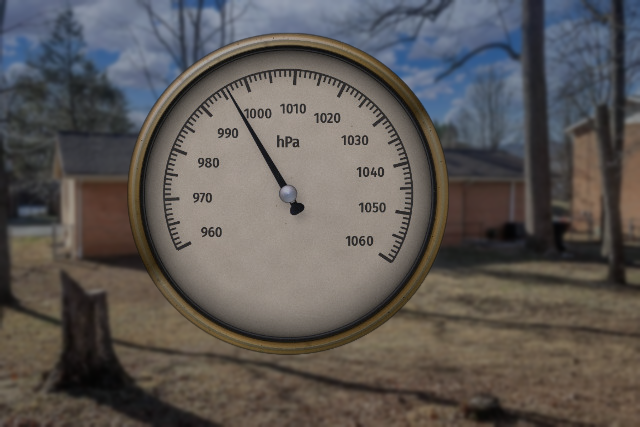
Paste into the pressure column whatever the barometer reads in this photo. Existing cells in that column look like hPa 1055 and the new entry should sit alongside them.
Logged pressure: hPa 996
